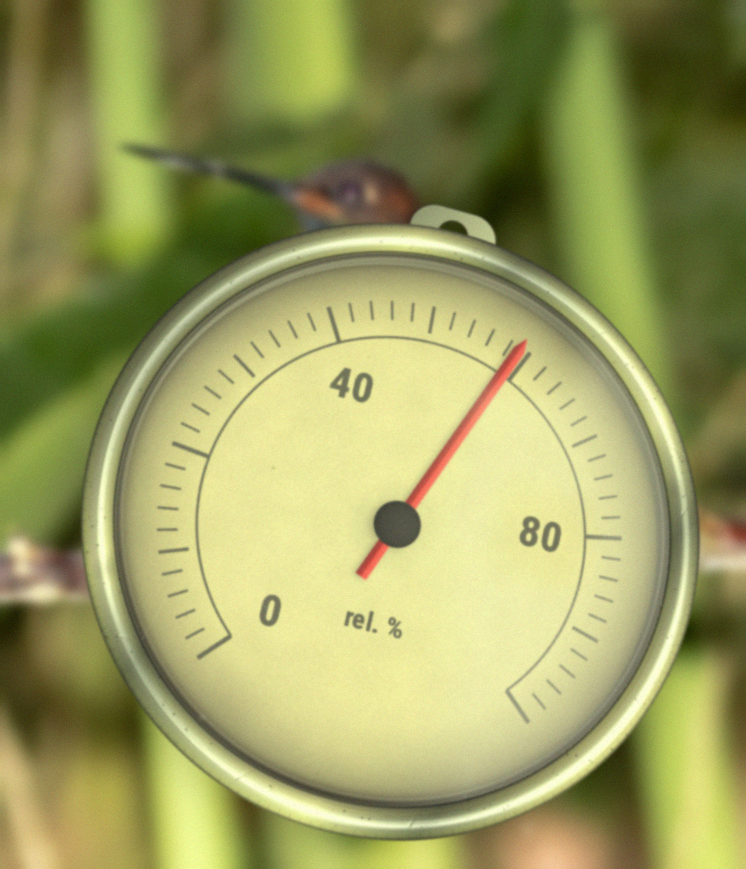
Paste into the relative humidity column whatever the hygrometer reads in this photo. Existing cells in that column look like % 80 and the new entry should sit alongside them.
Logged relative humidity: % 59
